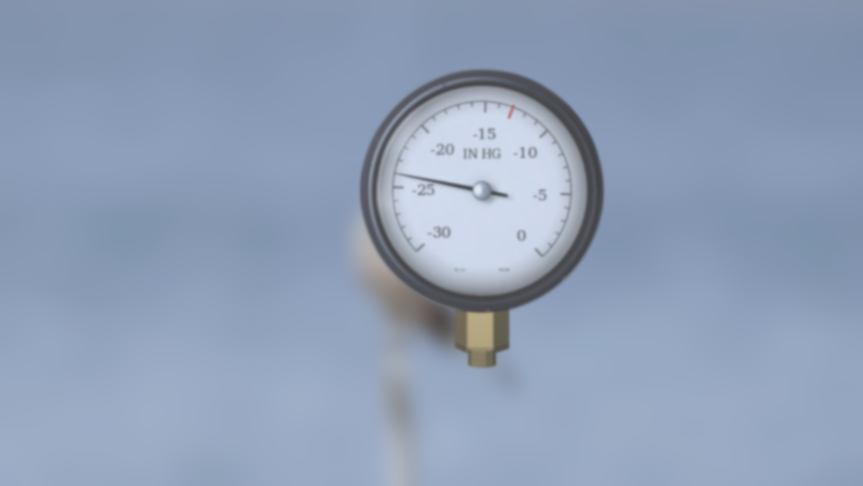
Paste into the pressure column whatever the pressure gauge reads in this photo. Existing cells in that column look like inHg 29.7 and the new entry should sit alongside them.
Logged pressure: inHg -24
